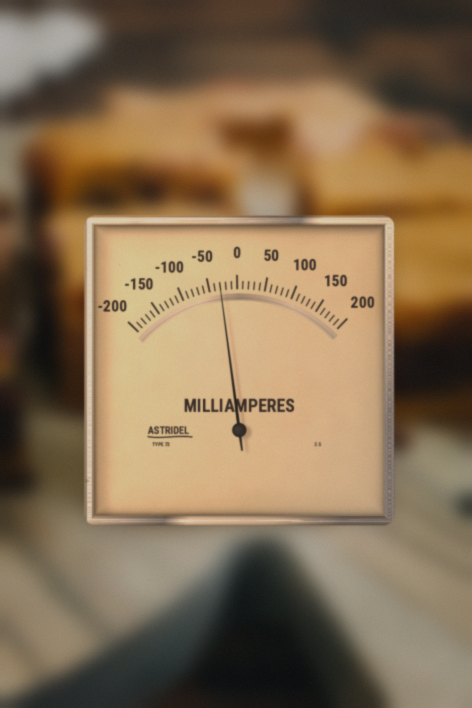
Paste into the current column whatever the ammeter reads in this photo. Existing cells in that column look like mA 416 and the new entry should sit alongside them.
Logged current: mA -30
